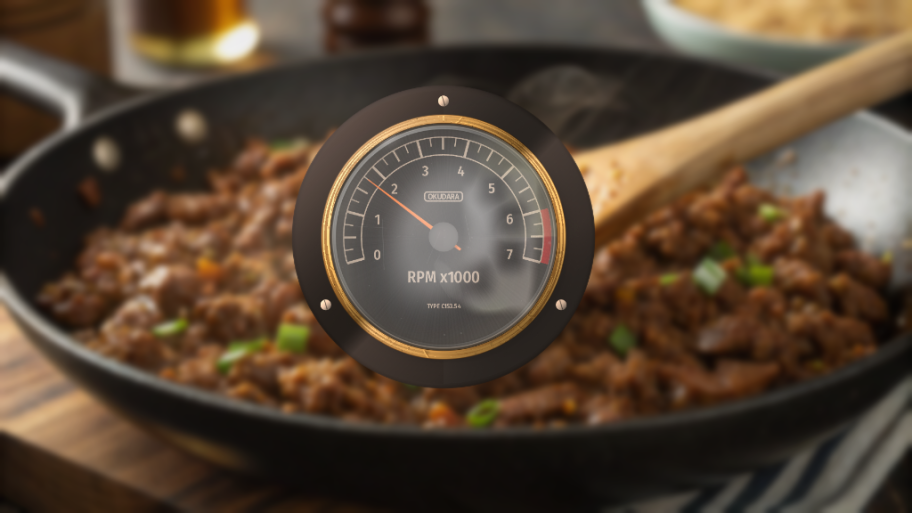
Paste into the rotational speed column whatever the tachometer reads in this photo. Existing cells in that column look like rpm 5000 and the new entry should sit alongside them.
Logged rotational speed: rpm 1750
